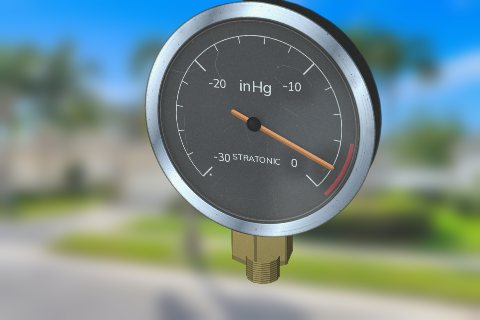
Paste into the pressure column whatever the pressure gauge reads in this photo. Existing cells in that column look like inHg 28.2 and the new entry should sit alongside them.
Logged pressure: inHg -2
